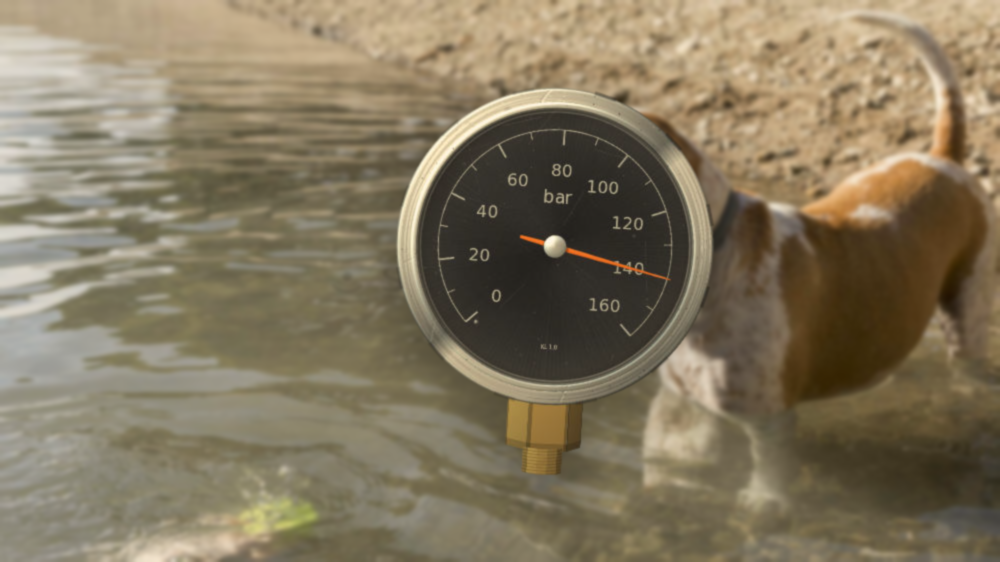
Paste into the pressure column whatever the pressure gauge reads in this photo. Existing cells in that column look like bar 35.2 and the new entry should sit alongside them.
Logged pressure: bar 140
